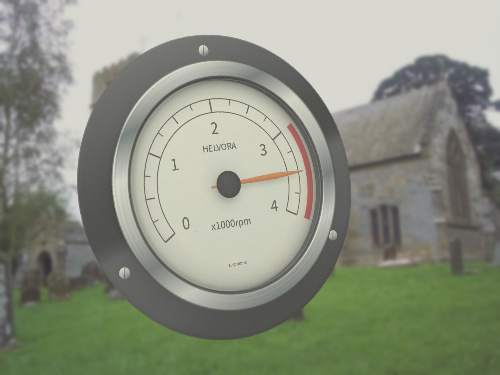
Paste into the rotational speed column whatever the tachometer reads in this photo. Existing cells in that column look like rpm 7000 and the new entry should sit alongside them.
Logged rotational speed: rpm 3500
